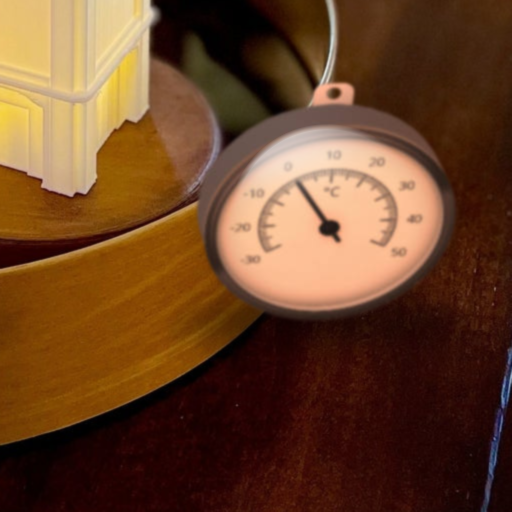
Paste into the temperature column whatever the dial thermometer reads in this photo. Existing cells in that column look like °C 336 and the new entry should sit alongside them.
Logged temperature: °C 0
